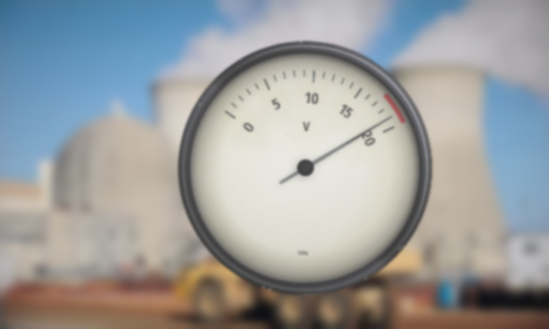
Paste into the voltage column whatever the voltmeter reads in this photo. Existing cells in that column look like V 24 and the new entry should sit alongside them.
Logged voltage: V 19
